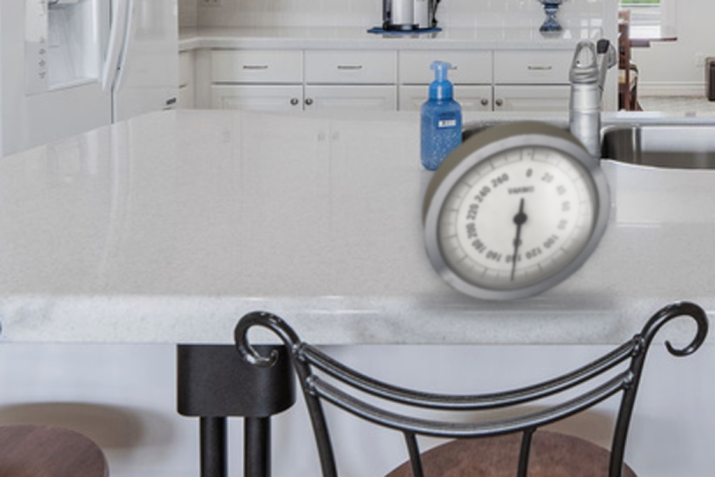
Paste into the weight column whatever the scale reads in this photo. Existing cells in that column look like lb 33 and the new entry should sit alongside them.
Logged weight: lb 140
